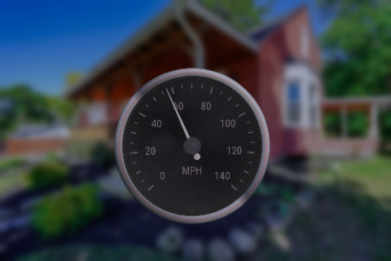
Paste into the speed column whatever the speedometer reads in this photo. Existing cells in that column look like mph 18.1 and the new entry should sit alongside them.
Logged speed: mph 57.5
